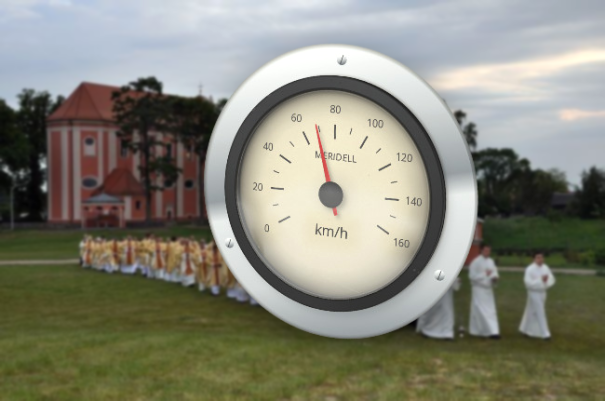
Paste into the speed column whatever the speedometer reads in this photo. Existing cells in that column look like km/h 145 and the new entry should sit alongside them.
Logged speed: km/h 70
